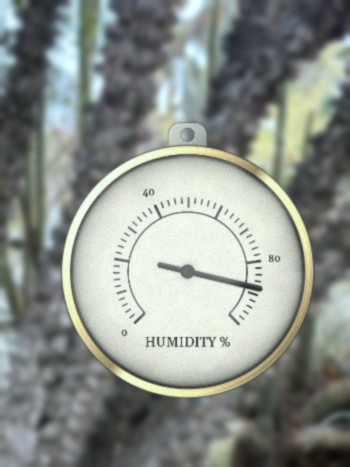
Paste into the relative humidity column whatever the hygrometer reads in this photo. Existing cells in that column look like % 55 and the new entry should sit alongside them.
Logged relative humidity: % 88
